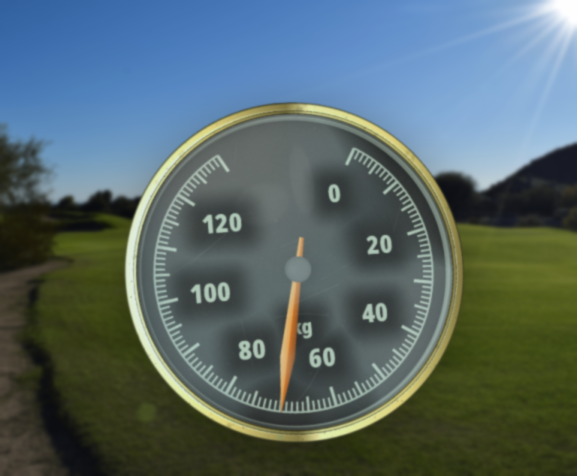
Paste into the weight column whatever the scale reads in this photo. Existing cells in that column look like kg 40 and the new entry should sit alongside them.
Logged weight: kg 70
